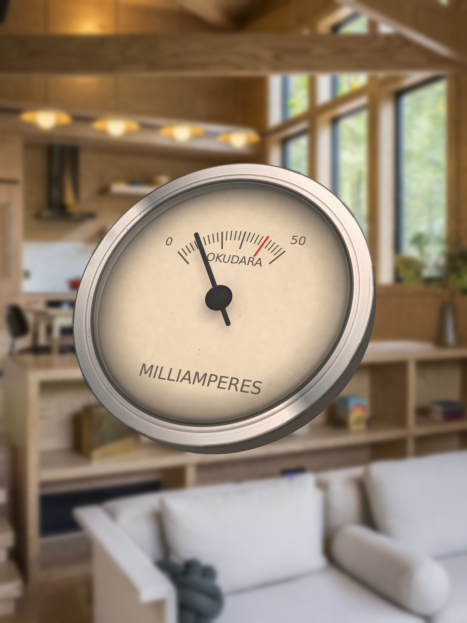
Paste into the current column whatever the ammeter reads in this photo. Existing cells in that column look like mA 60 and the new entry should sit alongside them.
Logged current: mA 10
